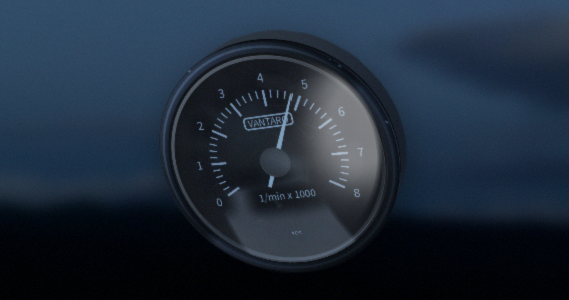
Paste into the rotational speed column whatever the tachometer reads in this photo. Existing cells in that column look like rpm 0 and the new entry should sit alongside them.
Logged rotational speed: rpm 4800
